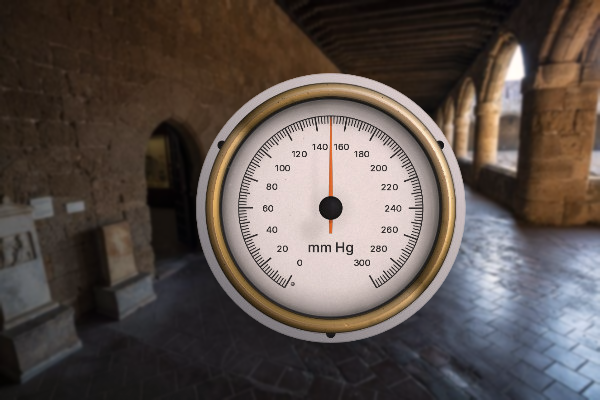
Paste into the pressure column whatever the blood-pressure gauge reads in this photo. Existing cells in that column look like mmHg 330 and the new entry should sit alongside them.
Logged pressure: mmHg 150
